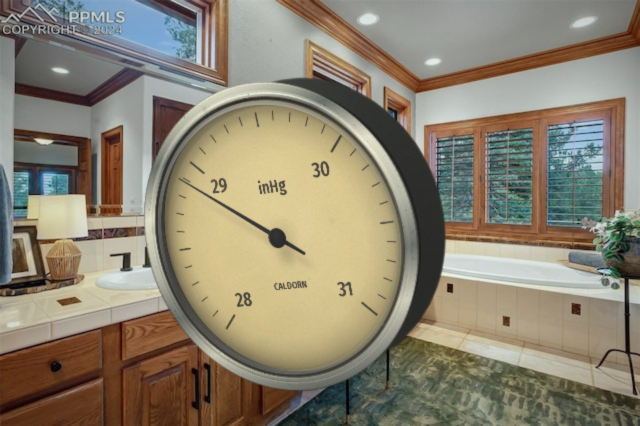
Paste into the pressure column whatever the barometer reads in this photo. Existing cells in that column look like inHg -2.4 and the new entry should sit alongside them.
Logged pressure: inHg 28.9
